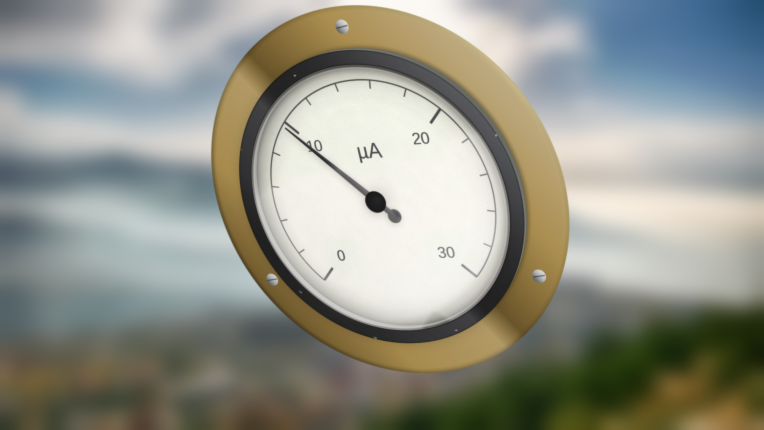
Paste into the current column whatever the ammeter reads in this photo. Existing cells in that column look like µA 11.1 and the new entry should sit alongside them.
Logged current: µA 10
